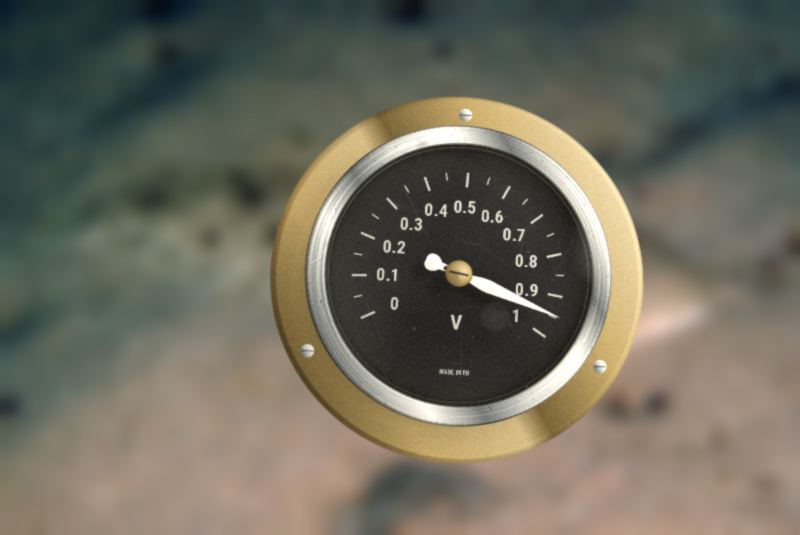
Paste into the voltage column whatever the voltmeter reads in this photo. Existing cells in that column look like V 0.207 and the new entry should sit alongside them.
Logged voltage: V 0.95
